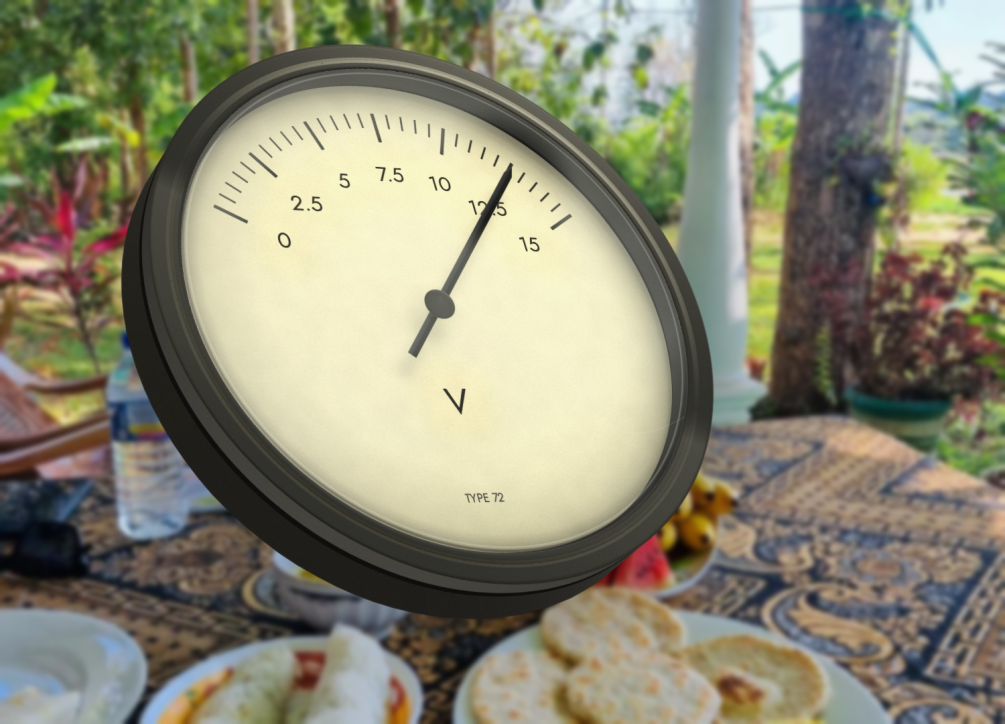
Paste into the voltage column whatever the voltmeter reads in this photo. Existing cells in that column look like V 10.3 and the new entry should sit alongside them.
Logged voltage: V 12.5
